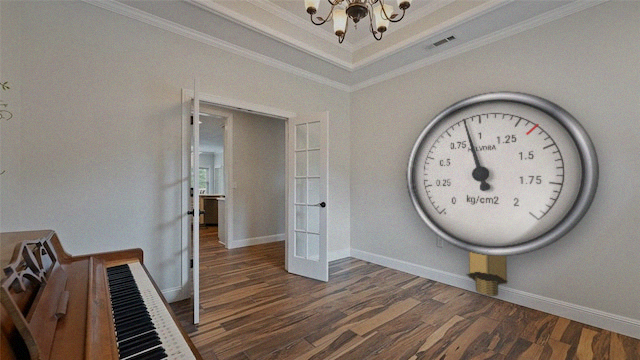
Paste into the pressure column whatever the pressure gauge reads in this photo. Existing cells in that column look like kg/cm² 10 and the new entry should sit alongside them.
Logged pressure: kg/cm² 0.9
